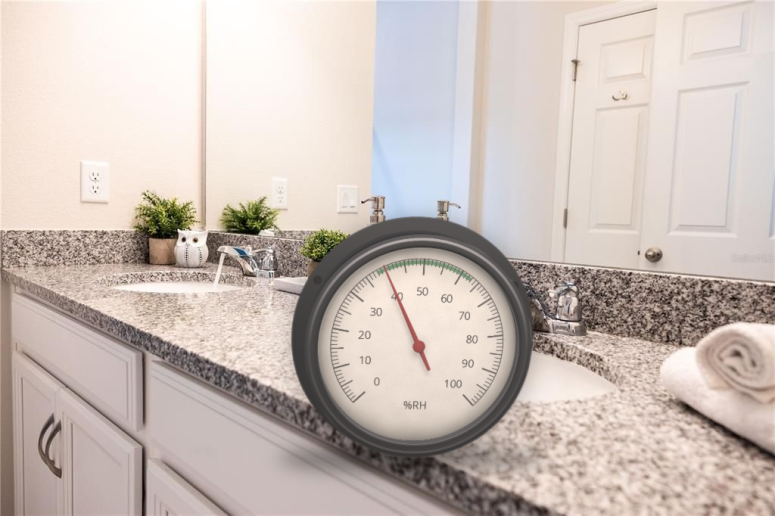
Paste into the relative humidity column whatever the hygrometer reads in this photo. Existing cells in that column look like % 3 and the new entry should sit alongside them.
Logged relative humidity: % 40
